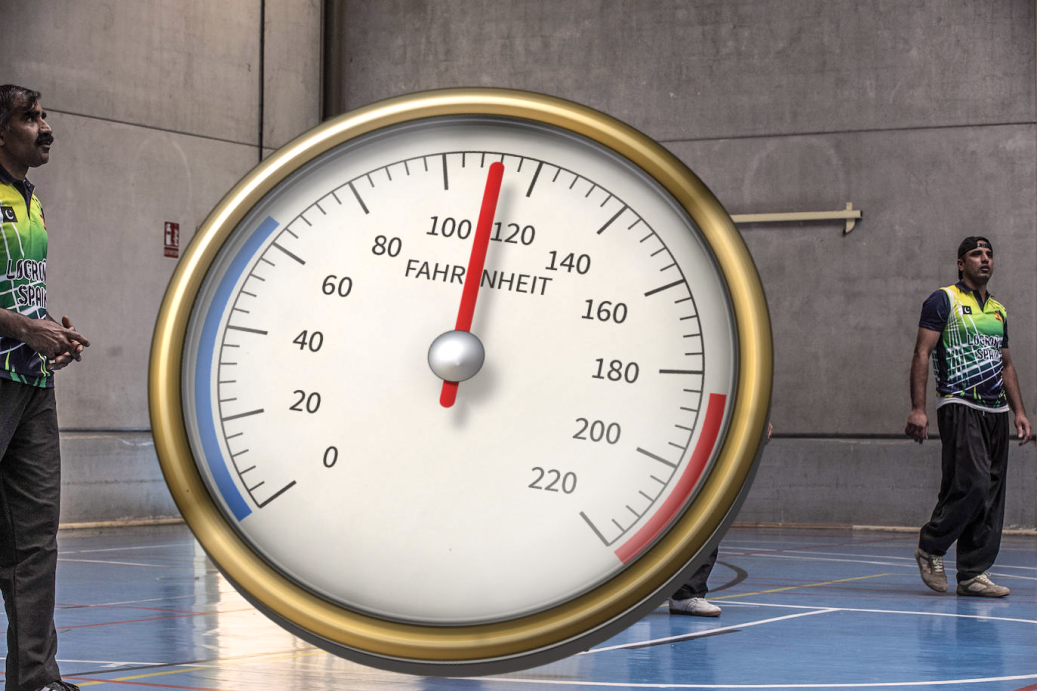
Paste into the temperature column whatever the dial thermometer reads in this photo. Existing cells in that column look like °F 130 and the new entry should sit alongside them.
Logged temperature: °F 112
